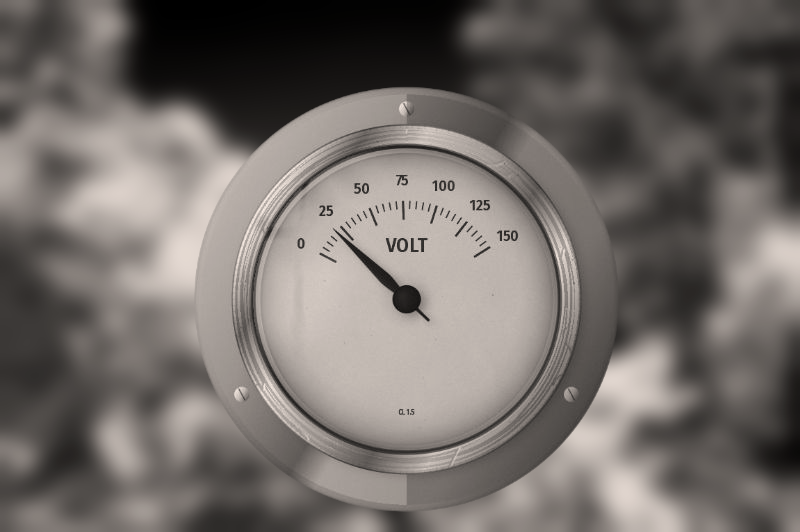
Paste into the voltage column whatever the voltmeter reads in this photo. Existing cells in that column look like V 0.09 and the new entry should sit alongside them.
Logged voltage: V 20
